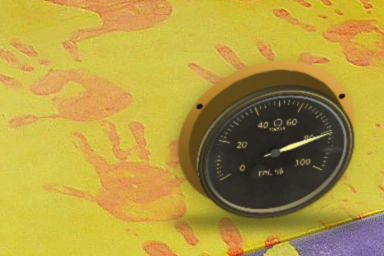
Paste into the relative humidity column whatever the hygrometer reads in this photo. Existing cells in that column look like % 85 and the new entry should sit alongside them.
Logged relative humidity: % 80
